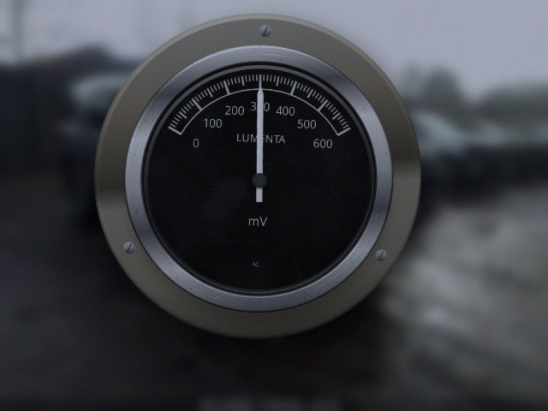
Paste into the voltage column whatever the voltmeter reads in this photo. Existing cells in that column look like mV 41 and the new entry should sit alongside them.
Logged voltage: mV 300
